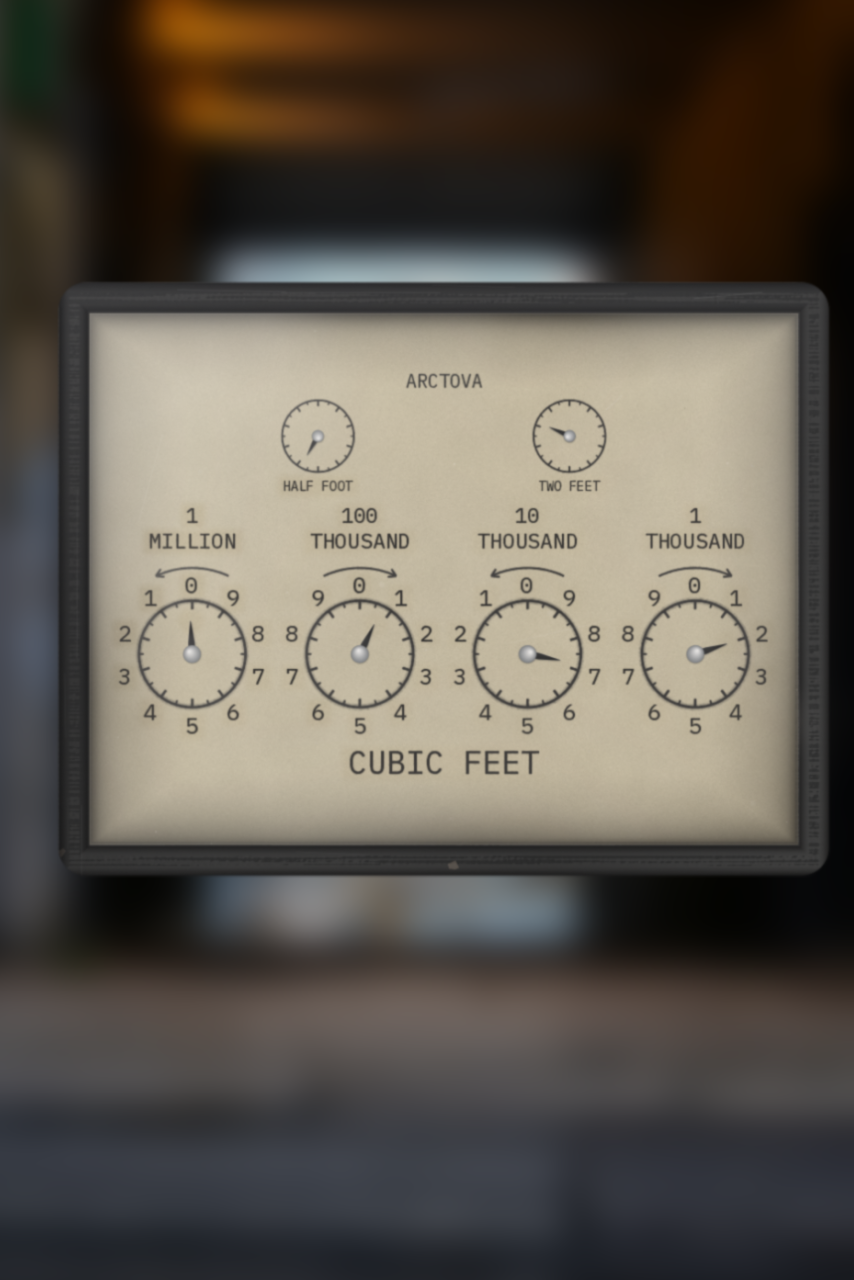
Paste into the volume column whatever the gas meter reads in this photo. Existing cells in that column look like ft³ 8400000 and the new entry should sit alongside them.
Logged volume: ft³ 7200
